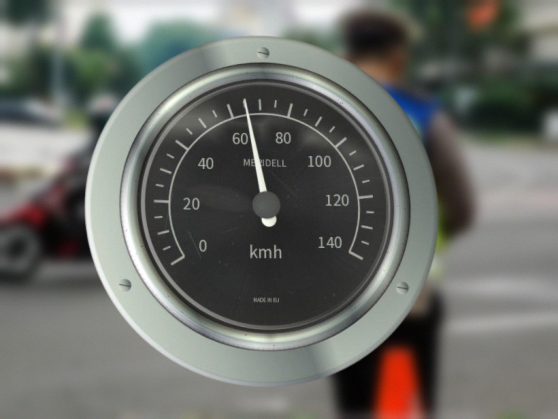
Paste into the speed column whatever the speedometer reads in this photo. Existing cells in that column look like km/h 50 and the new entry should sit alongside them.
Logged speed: km/h 65
